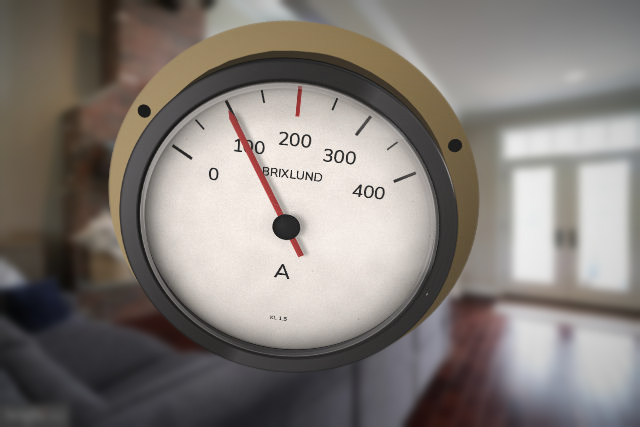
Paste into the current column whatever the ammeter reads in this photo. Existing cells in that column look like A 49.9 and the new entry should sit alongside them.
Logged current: A 100
